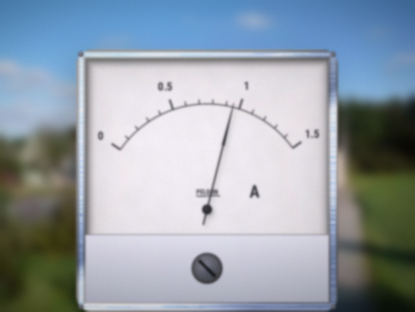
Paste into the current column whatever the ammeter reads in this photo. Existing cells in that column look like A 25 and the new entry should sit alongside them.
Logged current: A 0.95
